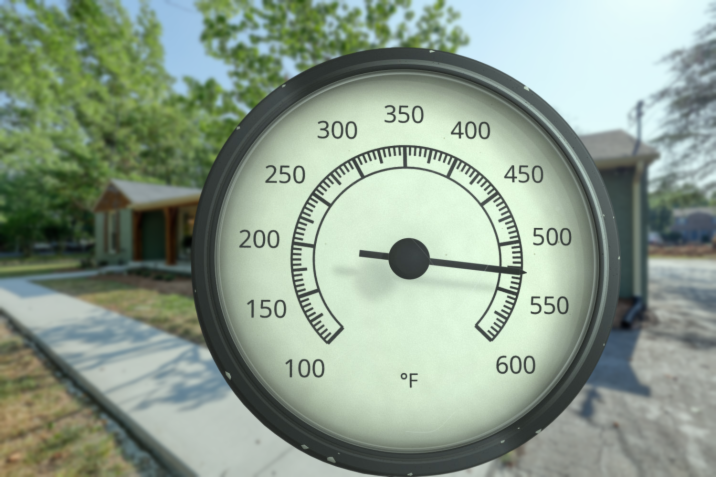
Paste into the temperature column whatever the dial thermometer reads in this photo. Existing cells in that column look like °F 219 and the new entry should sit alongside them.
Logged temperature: °F 530
